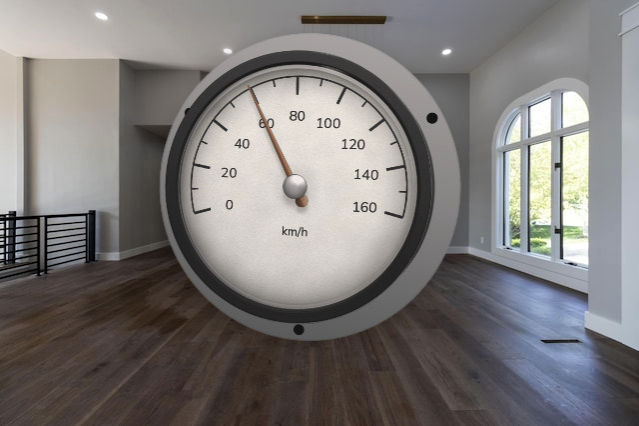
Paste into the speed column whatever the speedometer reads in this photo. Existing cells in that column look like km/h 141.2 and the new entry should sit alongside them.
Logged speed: km/h 60
